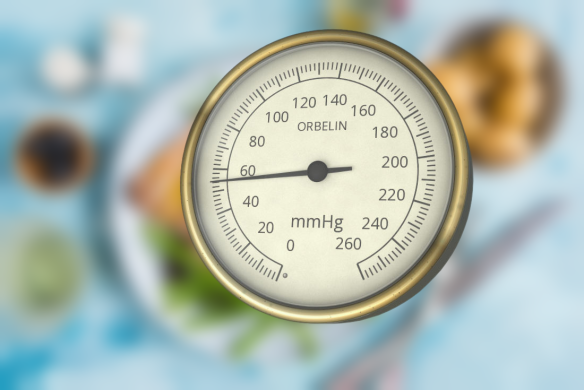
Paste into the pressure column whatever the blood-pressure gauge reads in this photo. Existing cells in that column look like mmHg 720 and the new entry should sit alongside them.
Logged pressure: mmHg 54
